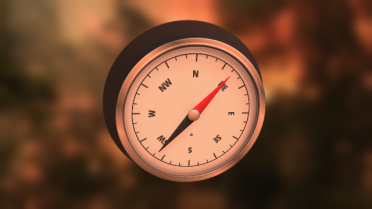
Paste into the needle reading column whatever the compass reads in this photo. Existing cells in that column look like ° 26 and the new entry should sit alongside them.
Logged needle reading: ° 40
